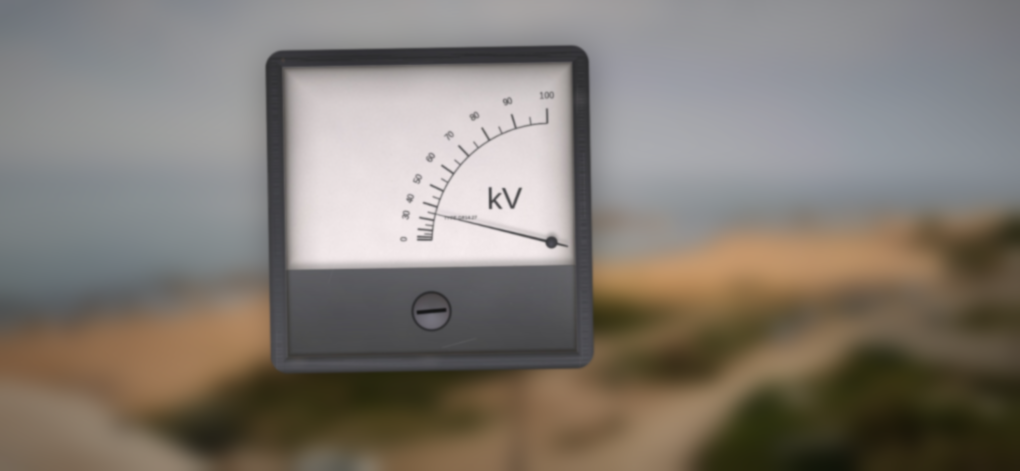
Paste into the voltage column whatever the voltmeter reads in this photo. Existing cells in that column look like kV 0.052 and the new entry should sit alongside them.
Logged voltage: kV 35
